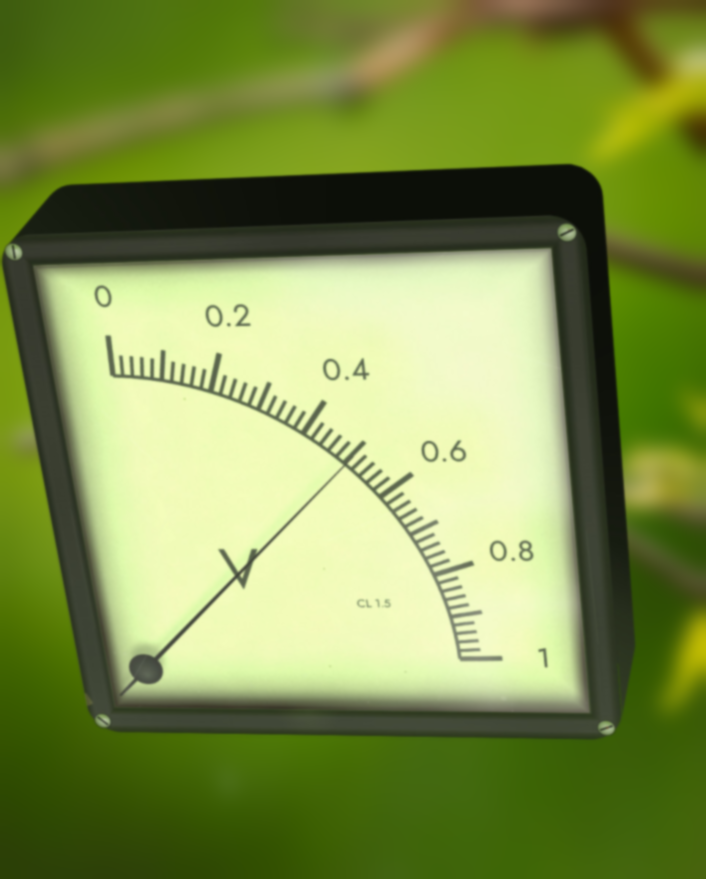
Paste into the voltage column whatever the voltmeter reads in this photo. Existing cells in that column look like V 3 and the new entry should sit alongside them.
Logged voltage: V 0.5
